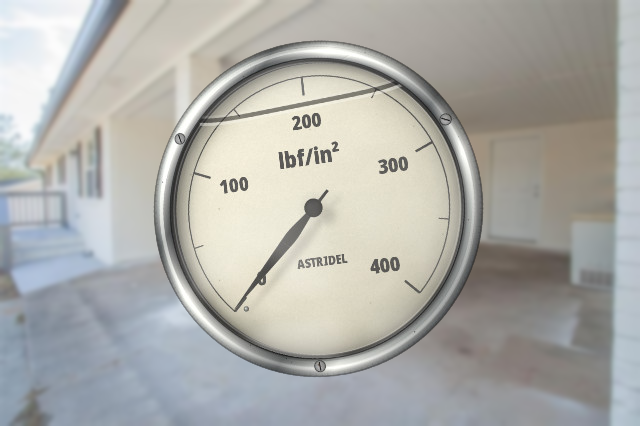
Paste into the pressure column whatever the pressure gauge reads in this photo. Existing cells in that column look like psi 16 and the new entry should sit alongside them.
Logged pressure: psi 0
